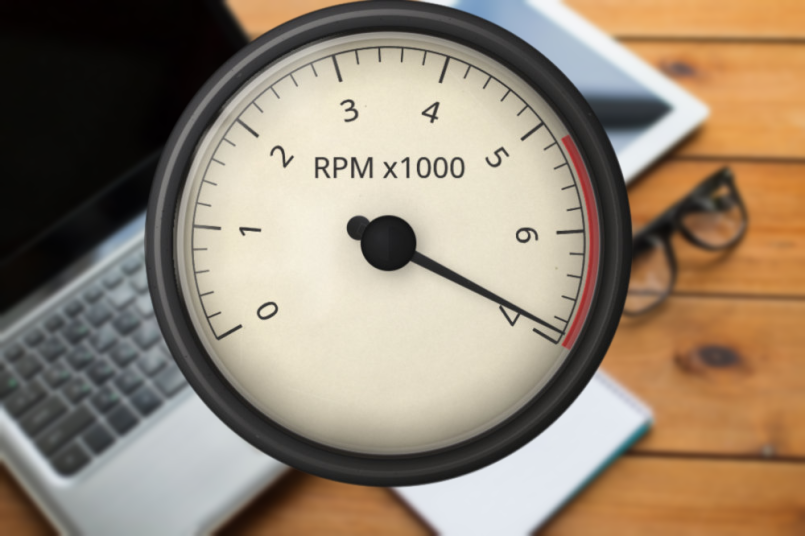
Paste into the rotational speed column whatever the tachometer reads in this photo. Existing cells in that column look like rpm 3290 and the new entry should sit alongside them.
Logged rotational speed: rpm 6900
